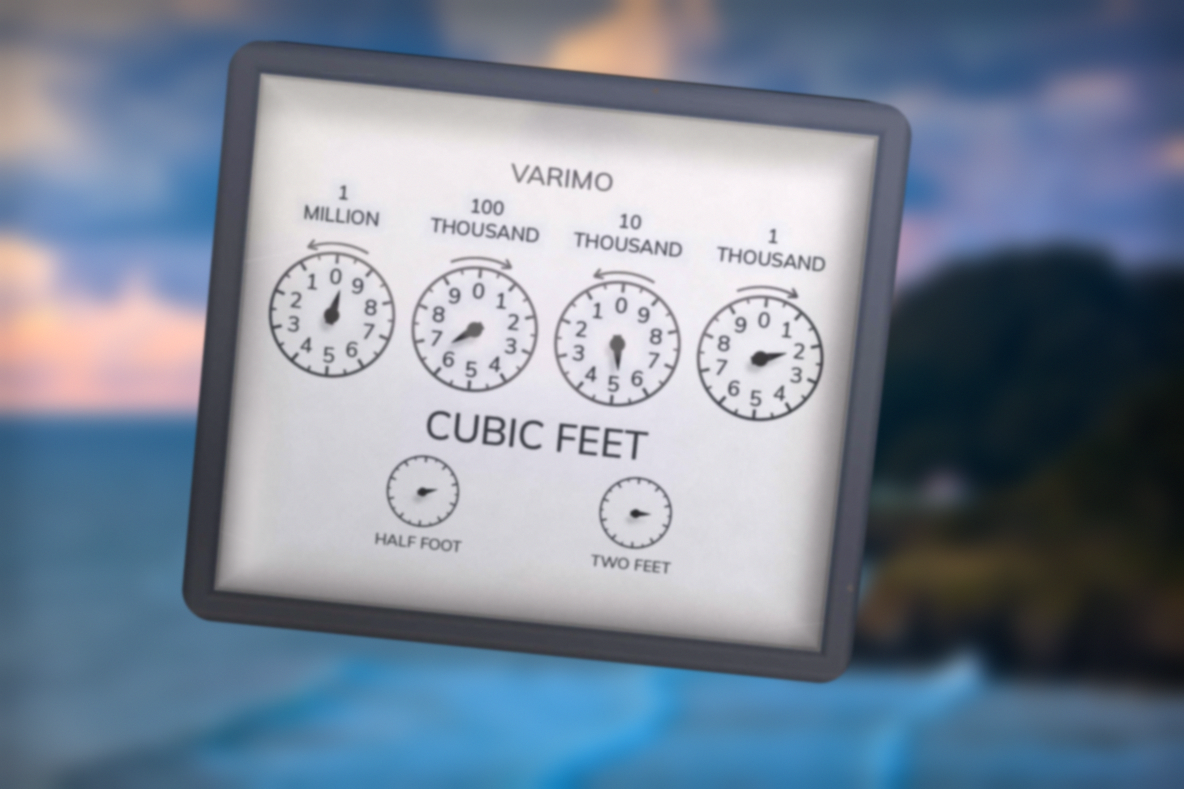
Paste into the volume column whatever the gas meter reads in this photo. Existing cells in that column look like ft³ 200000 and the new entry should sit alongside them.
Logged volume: ft³ 965200
